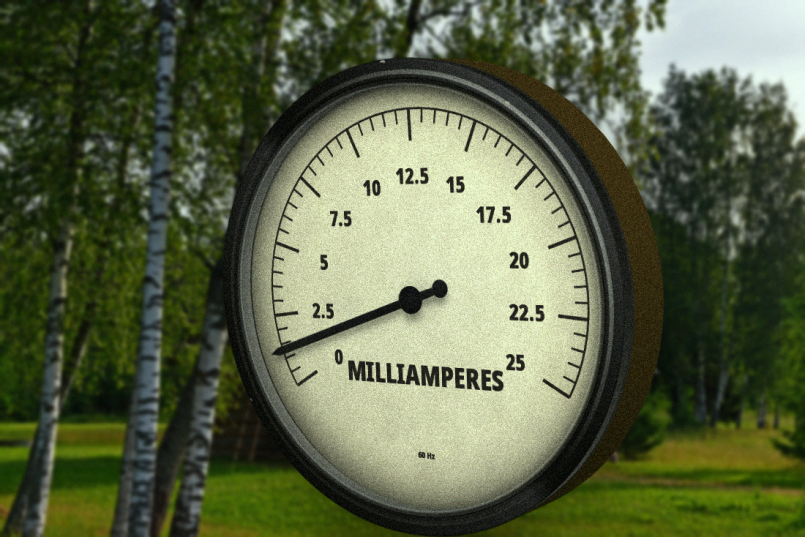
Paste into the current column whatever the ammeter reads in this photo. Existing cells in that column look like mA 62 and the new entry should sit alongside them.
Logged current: mA 1.25
